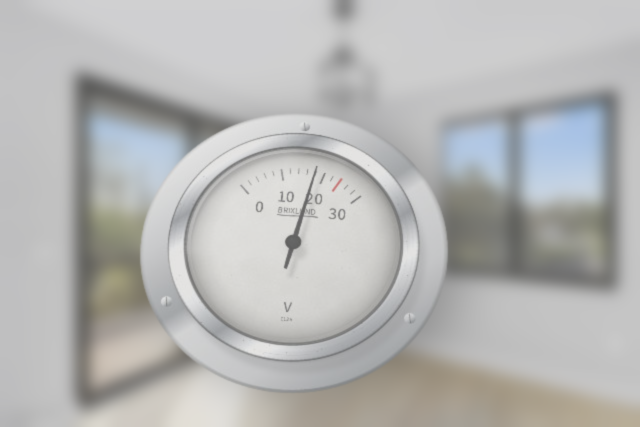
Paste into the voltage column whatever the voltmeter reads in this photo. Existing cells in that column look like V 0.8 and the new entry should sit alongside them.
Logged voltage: V 18
